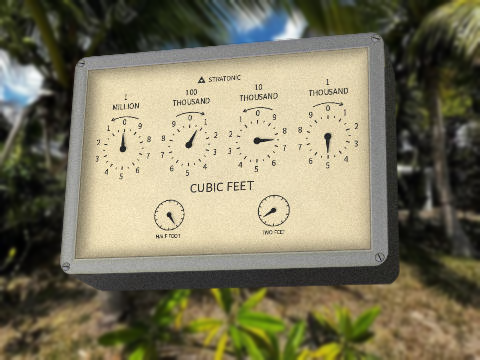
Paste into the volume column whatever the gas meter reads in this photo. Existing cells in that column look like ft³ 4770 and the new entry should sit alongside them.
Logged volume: ft³ 7500
